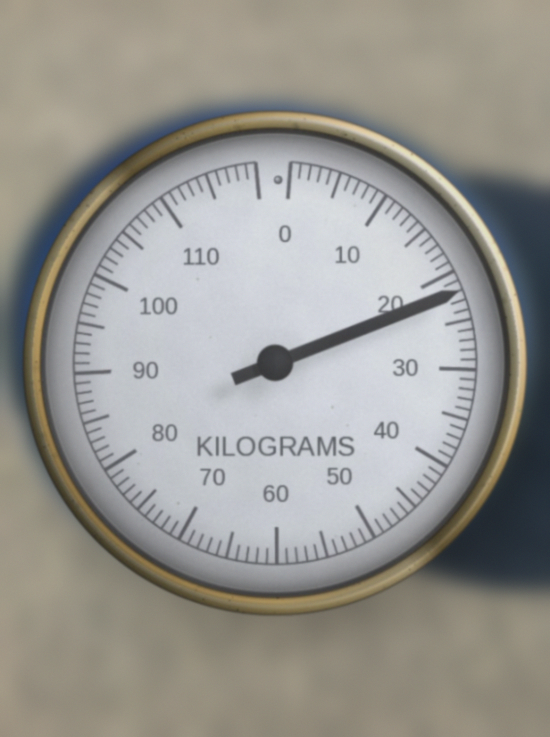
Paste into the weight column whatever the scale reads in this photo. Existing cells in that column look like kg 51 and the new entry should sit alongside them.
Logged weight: kg 22
